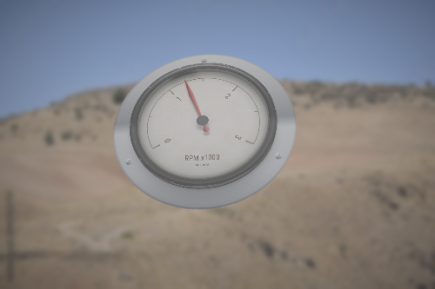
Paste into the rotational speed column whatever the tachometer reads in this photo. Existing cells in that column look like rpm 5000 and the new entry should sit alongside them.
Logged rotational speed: rpm 1250
